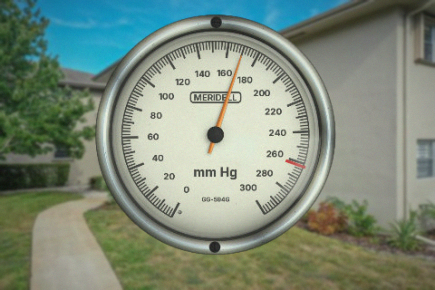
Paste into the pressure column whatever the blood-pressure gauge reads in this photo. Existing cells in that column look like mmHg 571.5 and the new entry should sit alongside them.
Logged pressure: mmHg 170
